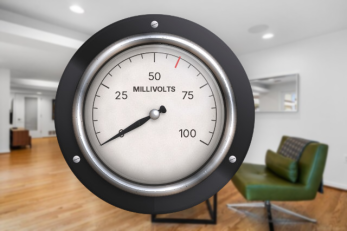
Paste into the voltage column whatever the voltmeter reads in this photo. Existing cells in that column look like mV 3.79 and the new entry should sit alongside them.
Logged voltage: mV 0
